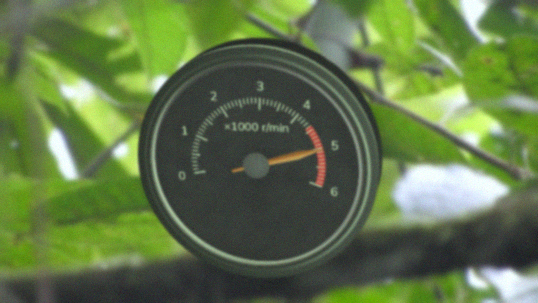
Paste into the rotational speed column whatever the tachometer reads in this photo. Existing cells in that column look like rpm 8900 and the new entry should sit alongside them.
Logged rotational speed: rpm 5000
